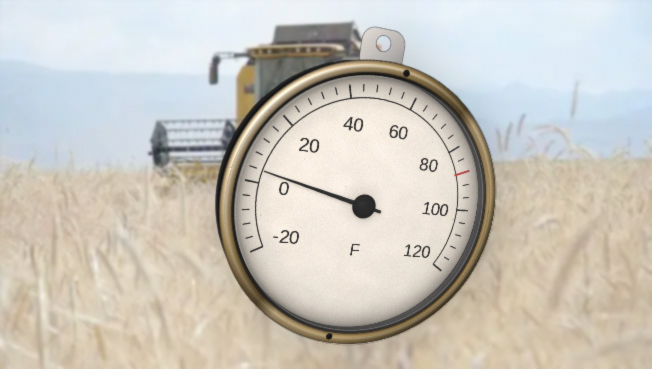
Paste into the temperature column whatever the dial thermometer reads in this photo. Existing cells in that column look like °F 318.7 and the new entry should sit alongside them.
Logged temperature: °F 4
